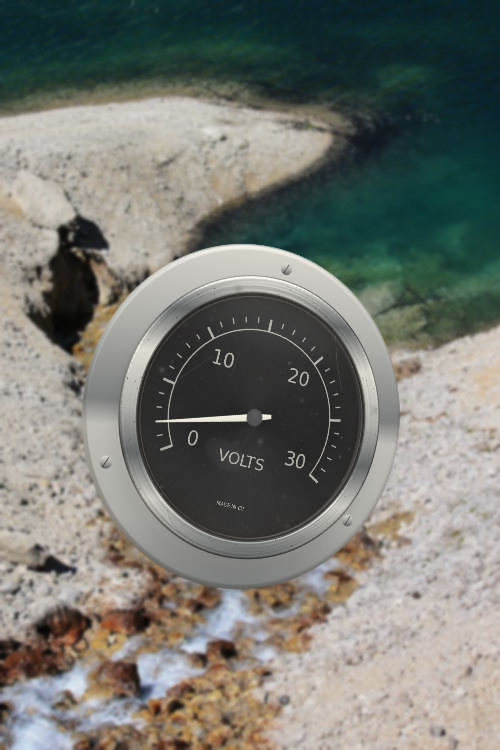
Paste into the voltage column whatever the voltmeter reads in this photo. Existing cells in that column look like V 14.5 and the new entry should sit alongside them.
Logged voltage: V 2
